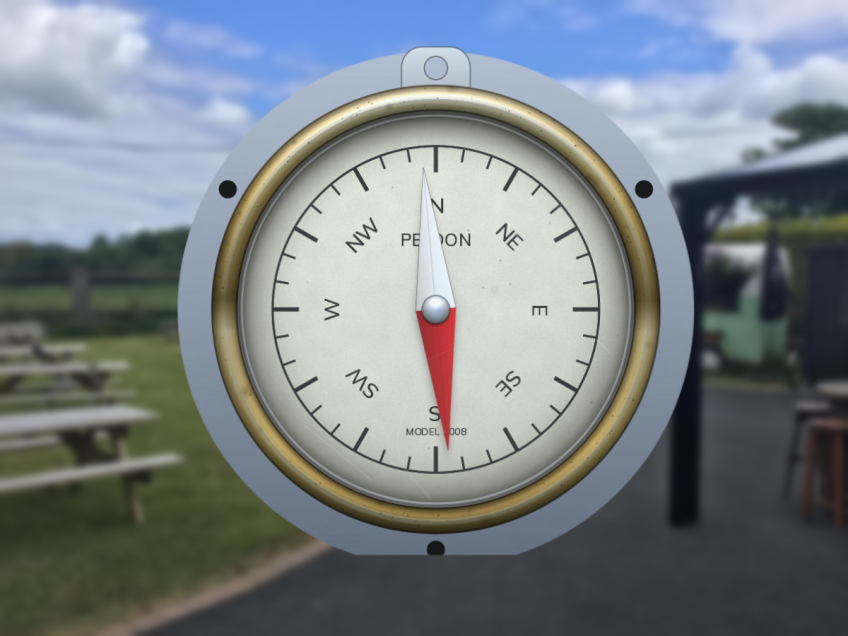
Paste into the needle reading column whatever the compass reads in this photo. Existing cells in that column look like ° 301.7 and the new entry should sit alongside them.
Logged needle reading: ° 175
